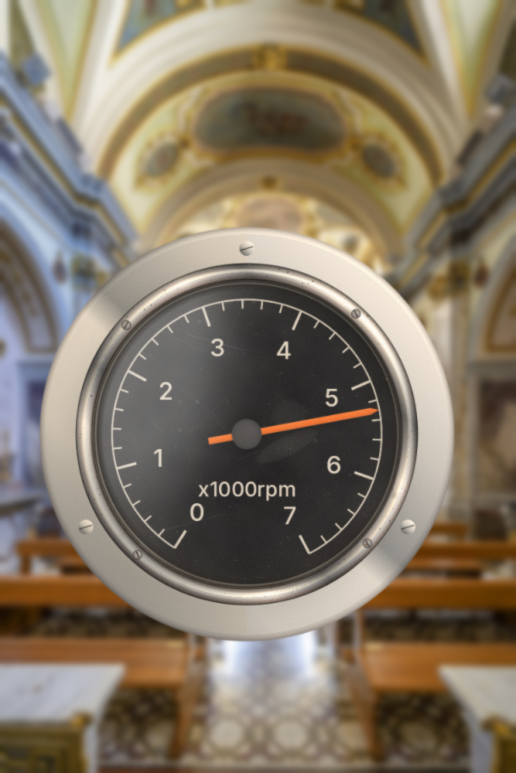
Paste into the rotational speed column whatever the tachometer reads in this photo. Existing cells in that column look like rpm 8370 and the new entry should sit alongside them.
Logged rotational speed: rpm 5300
